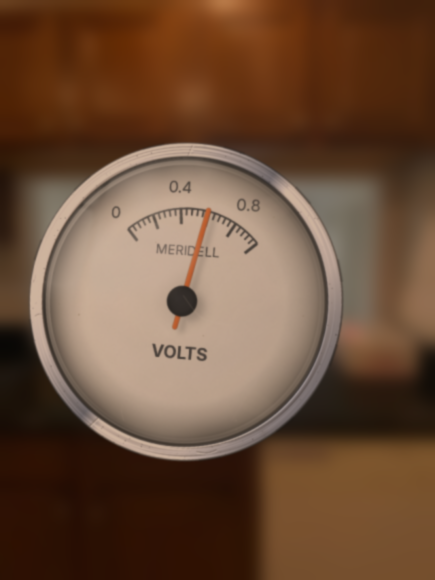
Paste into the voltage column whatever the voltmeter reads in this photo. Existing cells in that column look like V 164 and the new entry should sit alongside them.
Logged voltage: V 0.6
